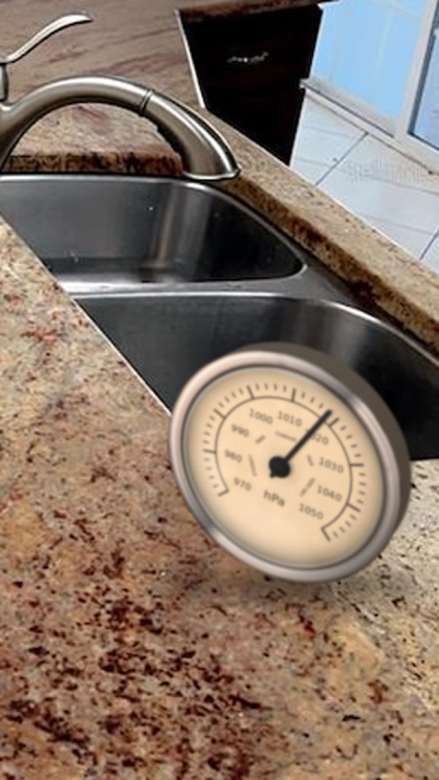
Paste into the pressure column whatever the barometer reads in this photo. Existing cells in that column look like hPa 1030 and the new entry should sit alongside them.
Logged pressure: hPa 1018
